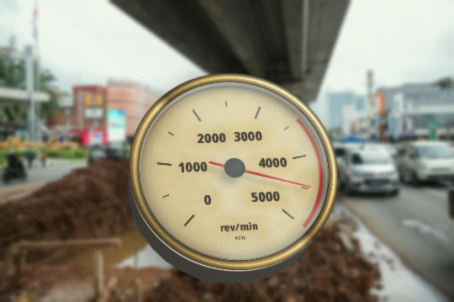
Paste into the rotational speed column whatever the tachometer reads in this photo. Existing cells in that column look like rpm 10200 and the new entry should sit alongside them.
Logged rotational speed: rpm 4500
